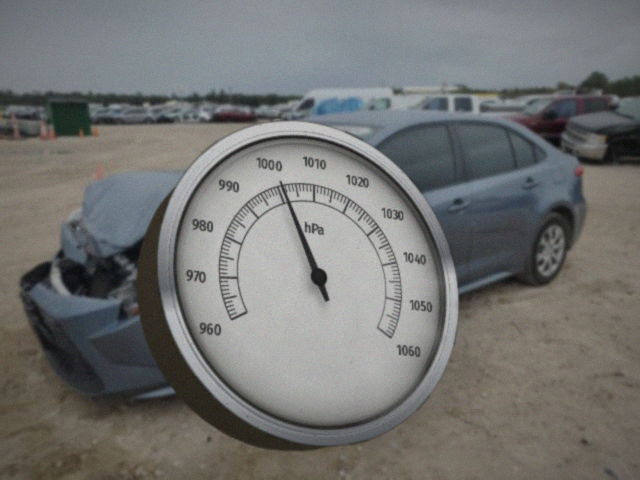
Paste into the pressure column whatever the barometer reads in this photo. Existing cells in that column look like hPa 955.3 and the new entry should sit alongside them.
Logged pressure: hPa 1000
